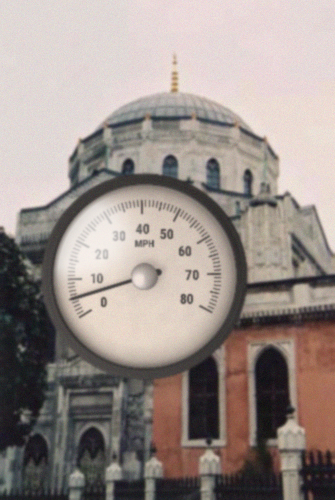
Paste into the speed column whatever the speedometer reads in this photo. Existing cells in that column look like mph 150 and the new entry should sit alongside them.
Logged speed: mph 5
